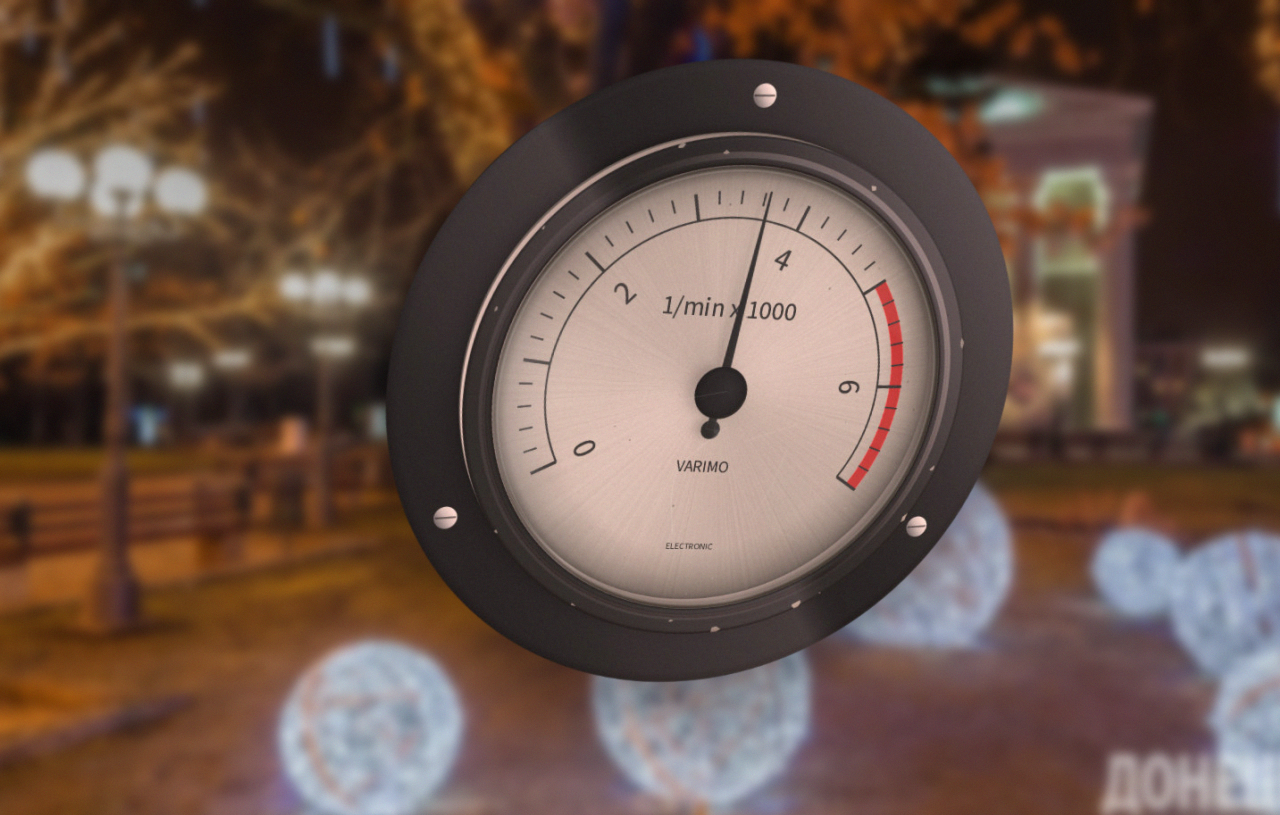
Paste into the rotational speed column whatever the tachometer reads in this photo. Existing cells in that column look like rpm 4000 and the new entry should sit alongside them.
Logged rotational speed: rpm 3600
